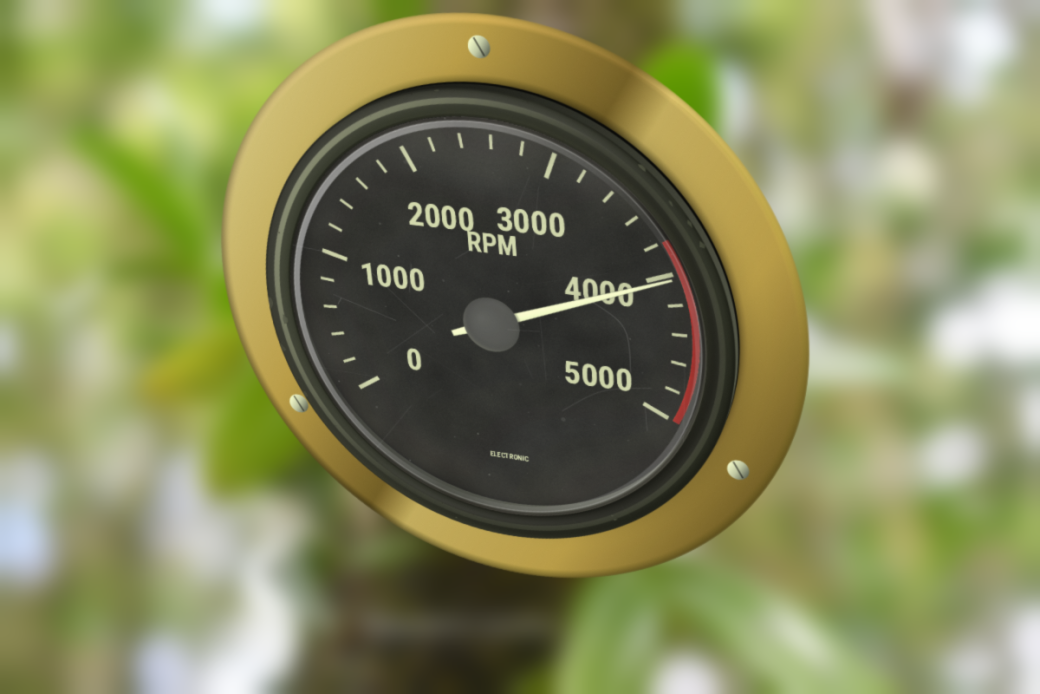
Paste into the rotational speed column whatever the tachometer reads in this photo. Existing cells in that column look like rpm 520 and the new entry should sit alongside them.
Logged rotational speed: rpm 4000
